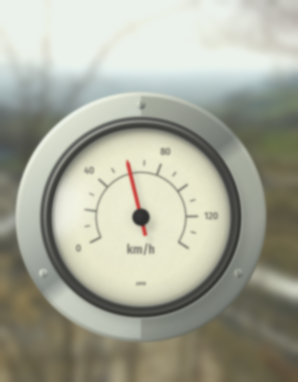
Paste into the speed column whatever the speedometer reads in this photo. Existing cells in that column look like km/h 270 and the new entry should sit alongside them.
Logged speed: km/h 60
